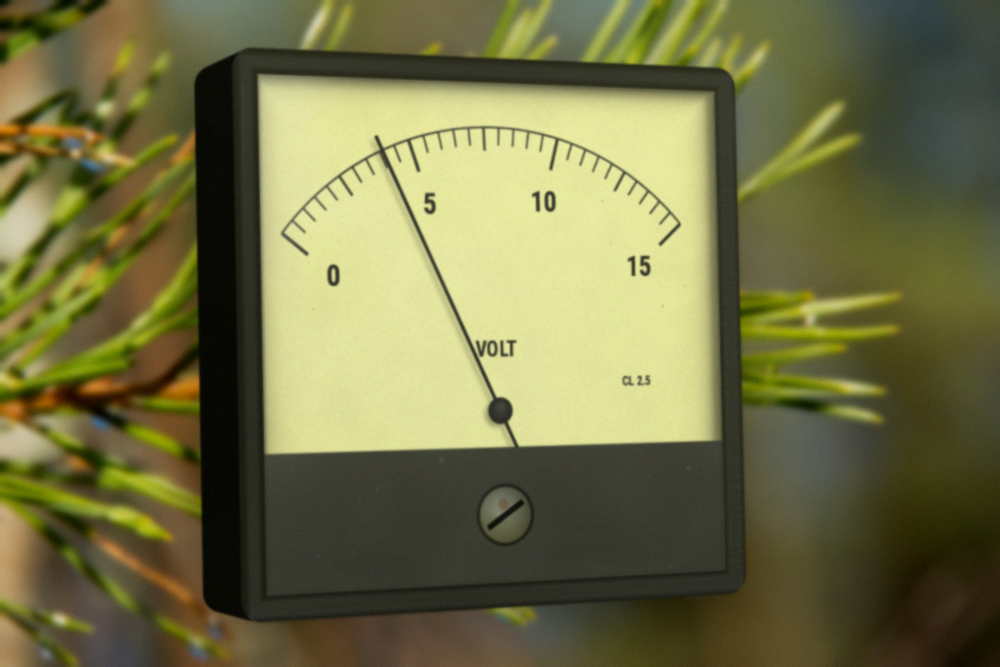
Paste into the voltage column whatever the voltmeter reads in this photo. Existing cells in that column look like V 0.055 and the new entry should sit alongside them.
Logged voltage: V 4
